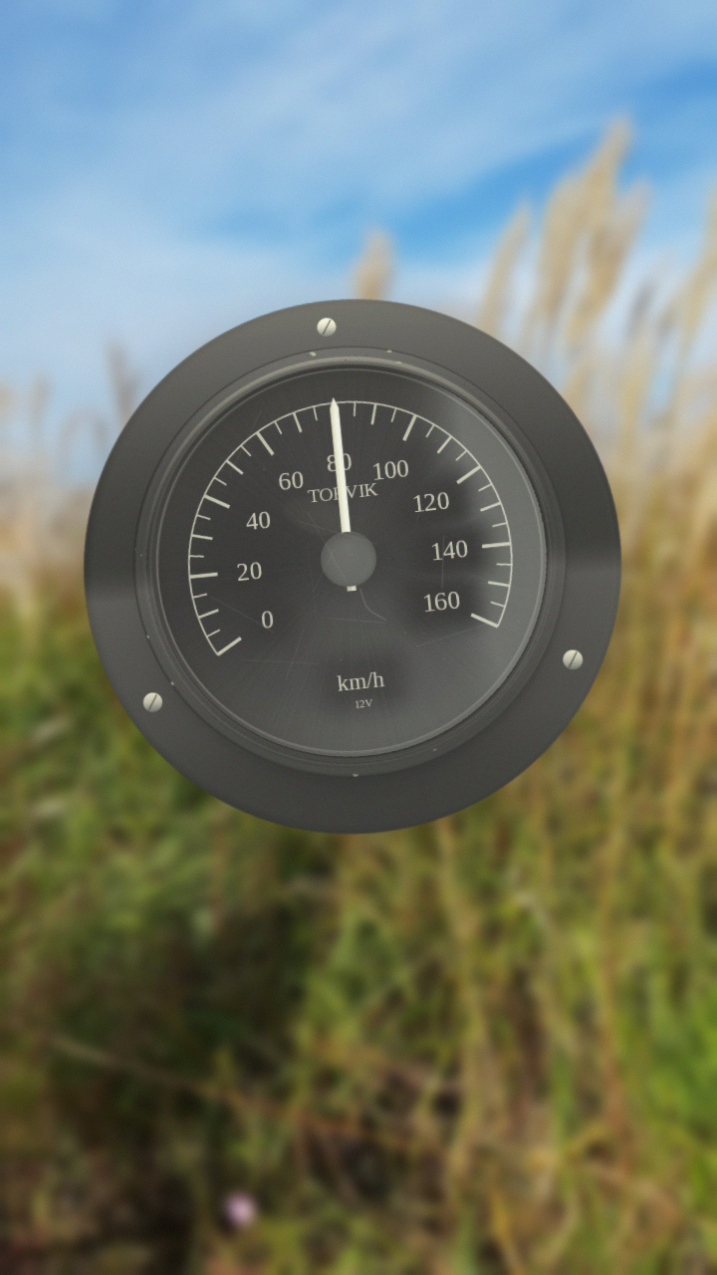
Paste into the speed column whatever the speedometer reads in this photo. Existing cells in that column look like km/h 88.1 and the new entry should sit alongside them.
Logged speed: km/h 80
